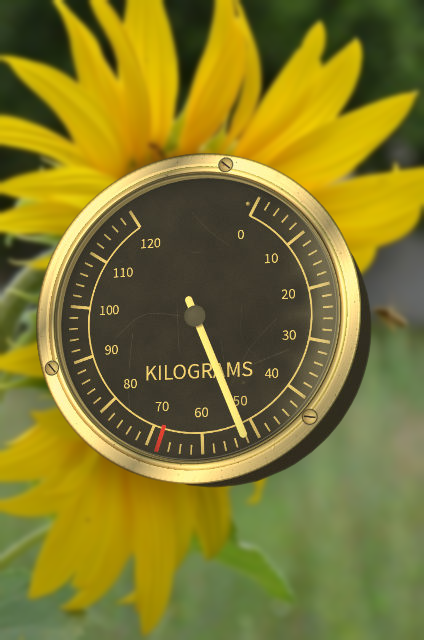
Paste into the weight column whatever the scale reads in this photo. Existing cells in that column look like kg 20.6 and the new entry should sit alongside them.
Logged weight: kg 52
